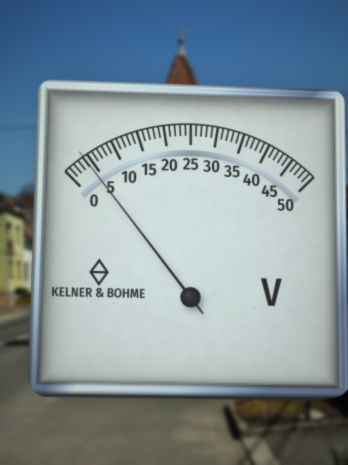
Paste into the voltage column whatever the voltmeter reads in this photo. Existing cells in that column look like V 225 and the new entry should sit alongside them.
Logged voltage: V 4
